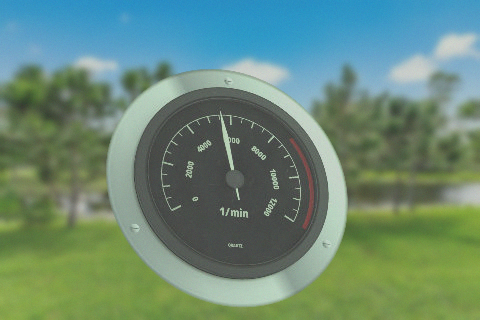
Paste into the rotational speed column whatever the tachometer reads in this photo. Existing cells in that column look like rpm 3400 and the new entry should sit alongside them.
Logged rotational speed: rpm 5500
